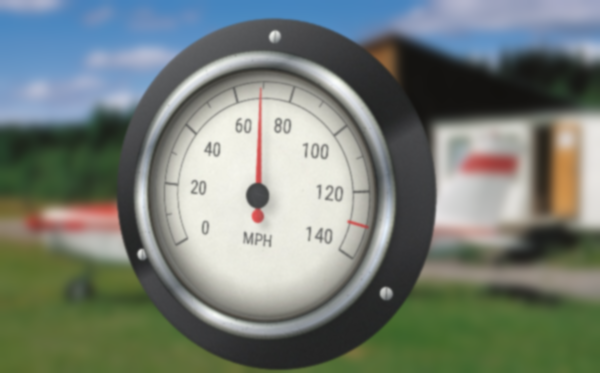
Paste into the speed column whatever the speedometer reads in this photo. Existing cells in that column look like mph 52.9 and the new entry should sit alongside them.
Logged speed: mph 70
